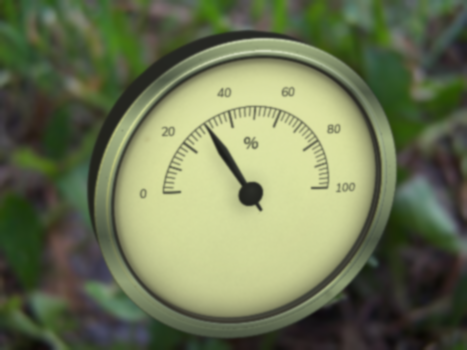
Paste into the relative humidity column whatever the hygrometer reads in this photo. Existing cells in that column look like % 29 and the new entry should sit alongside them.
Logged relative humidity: % 30
